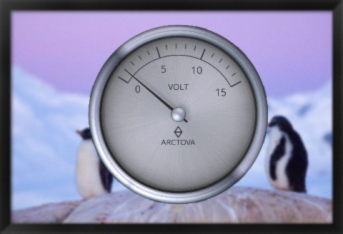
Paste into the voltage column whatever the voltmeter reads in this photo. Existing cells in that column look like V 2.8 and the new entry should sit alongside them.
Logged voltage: V 1
